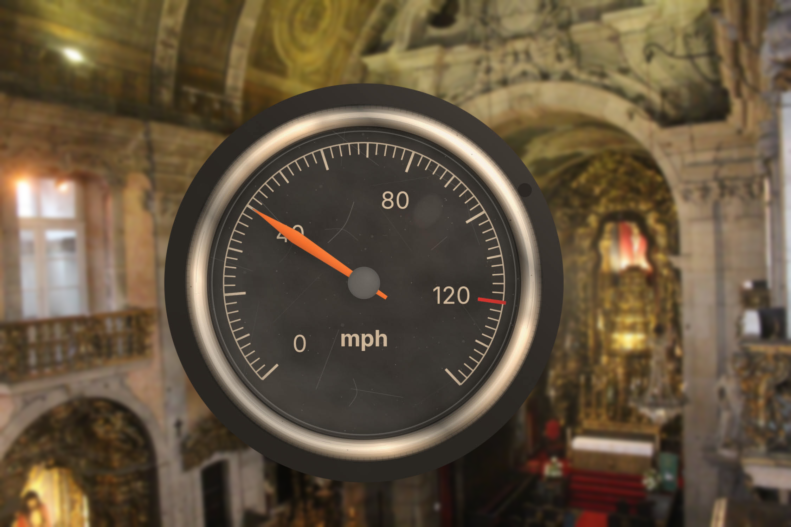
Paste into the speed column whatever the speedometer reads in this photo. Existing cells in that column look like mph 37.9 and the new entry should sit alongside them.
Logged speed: mph 40
